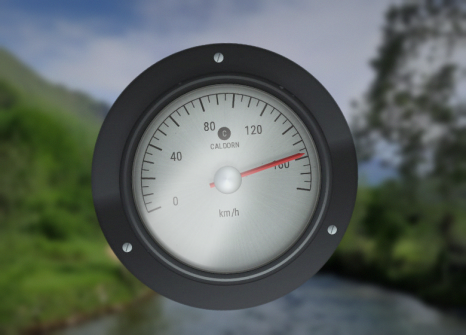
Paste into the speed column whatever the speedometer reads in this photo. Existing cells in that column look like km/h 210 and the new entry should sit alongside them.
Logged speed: km/h 157.5
